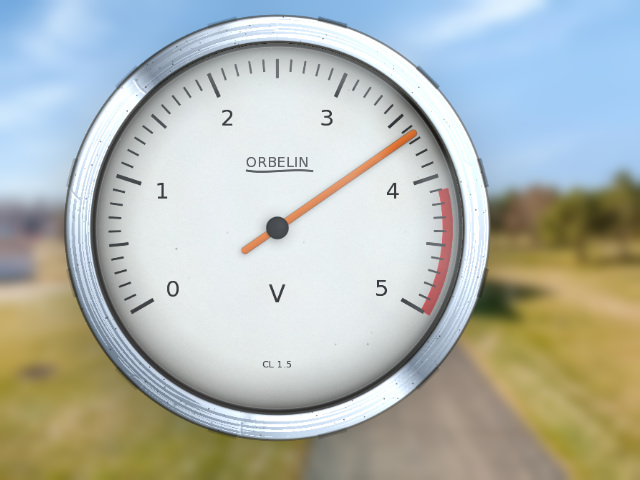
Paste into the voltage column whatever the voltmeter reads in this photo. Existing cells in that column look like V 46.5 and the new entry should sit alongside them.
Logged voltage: V 3.65
